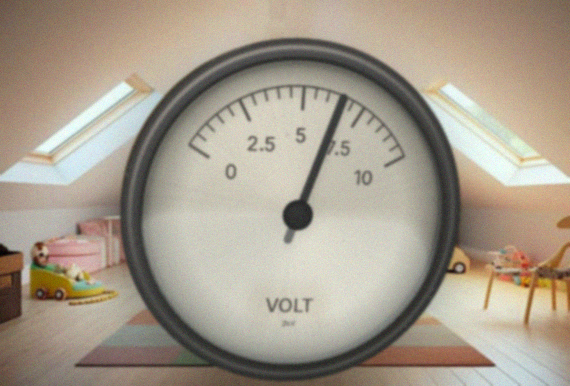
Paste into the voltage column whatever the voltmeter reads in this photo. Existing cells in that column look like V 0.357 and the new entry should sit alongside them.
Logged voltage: V 6.5
